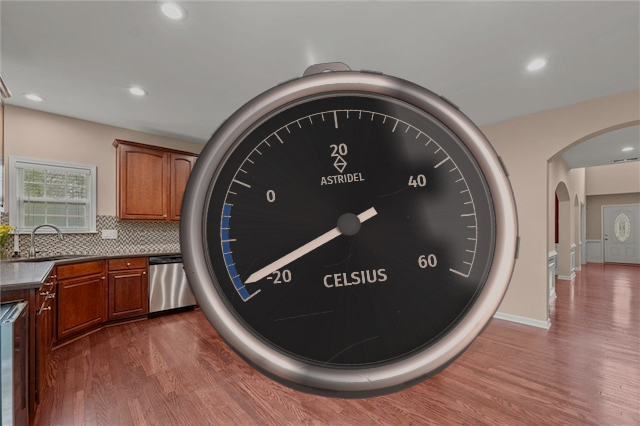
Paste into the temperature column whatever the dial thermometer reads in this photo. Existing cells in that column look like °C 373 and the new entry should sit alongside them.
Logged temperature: °C -18
